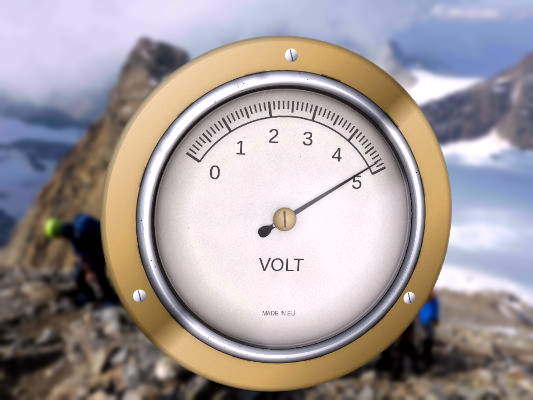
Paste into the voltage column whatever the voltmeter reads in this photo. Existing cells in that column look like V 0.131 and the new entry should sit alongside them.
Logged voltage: V 4.8
